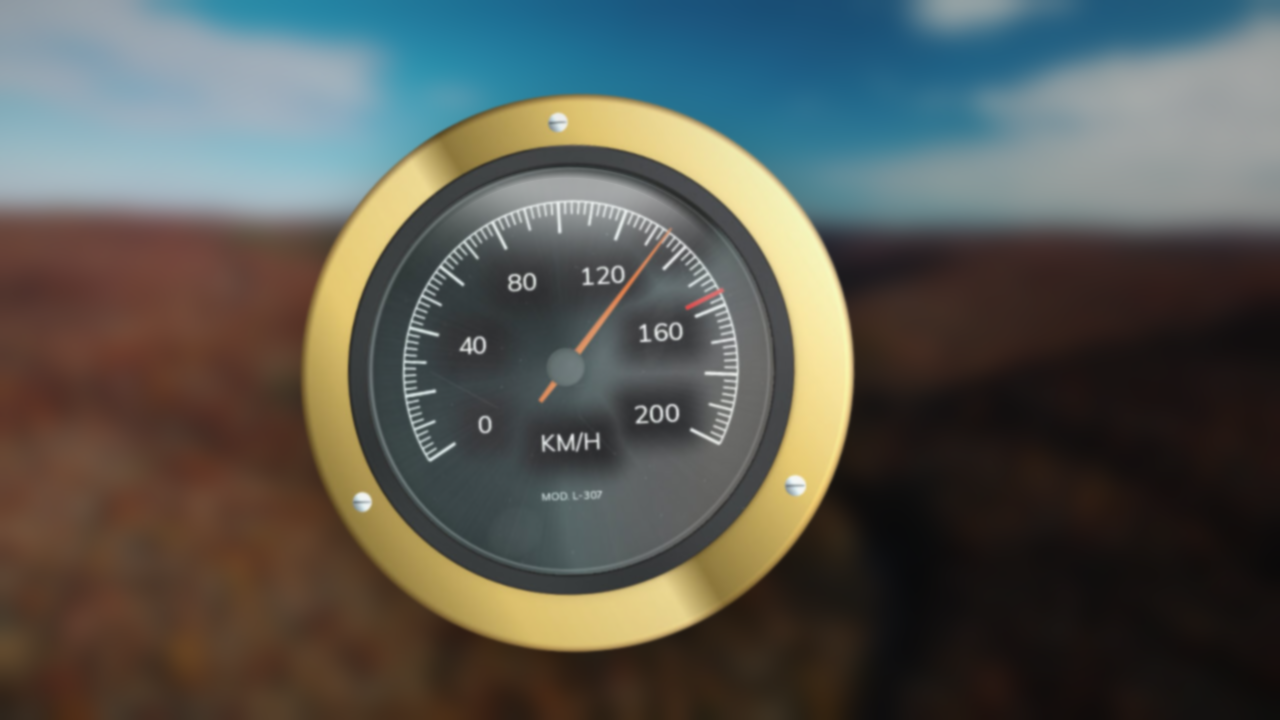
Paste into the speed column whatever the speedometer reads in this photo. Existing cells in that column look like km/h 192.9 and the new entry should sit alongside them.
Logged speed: km/h 134
